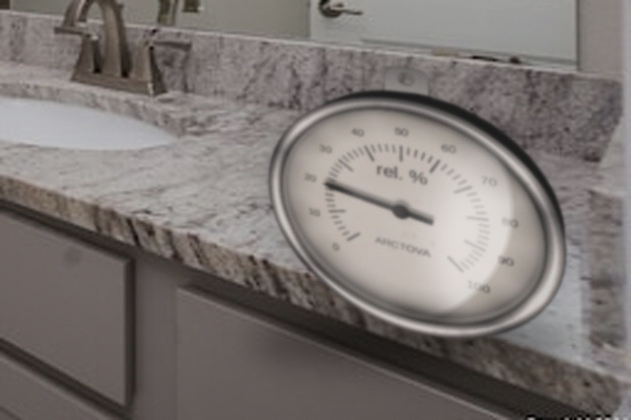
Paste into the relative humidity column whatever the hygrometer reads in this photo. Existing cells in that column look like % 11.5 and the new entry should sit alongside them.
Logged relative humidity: % 20
